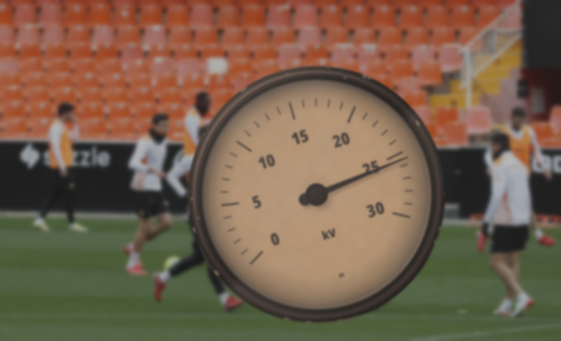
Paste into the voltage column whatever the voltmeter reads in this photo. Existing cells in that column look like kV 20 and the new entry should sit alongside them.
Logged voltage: kV 25.5
